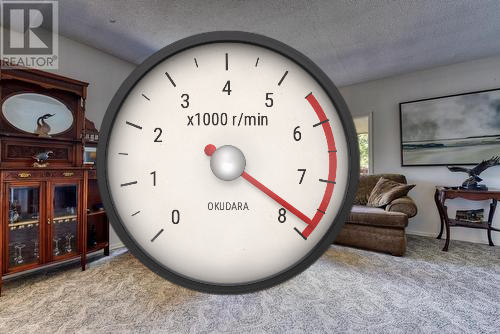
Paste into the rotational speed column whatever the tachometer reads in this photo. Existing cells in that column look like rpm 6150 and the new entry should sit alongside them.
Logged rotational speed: rpm 7750
